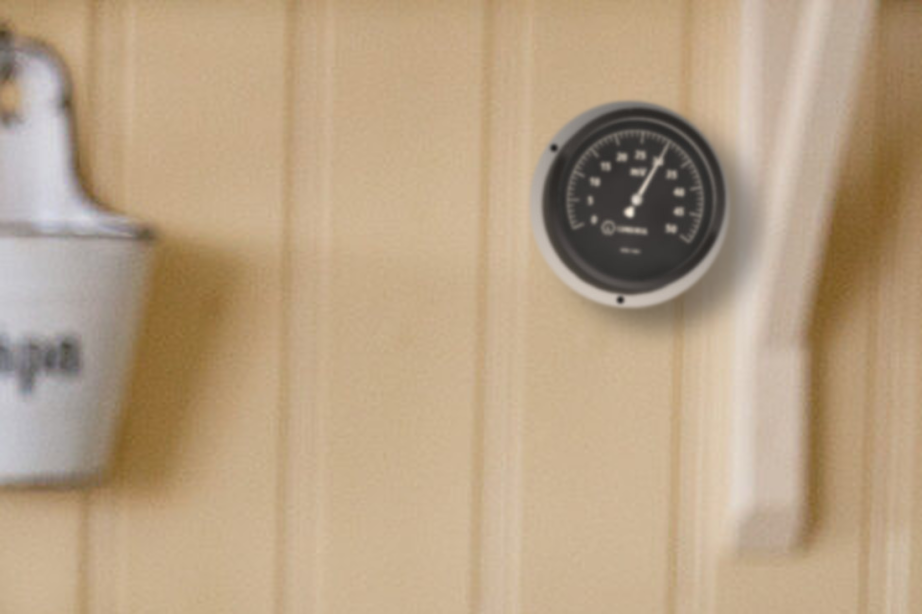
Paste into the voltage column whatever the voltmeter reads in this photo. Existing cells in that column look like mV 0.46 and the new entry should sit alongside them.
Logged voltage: mV 30
